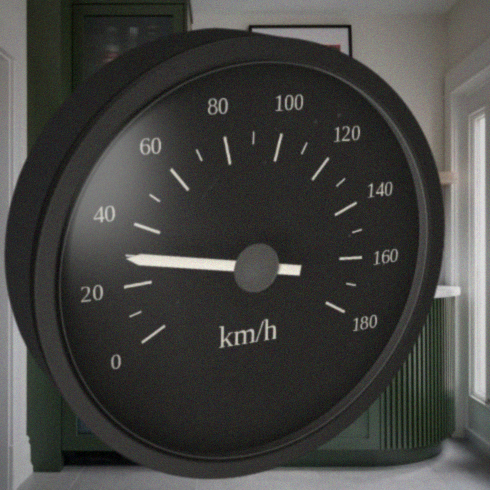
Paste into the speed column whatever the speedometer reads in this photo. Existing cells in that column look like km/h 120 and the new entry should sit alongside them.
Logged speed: km/h 30
